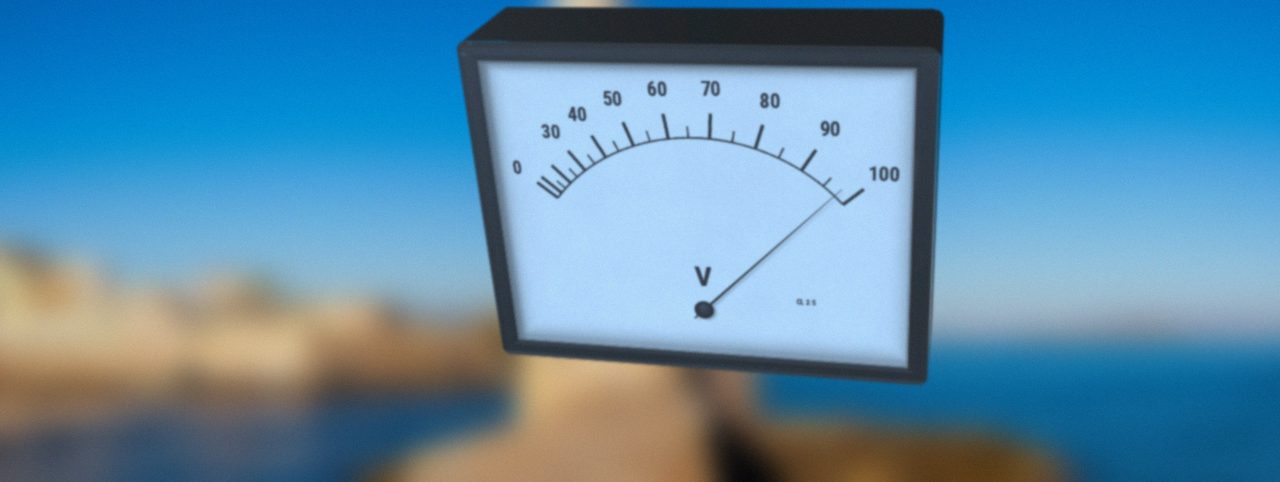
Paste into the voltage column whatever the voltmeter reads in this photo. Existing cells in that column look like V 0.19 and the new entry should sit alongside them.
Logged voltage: V 97.5
